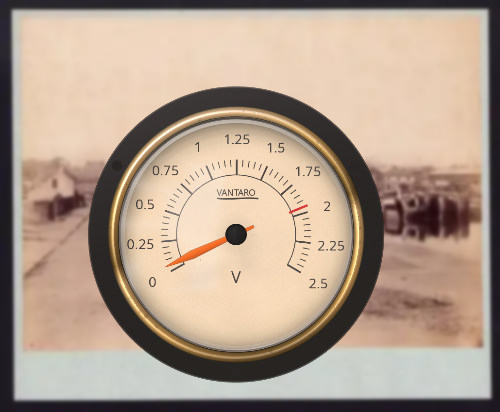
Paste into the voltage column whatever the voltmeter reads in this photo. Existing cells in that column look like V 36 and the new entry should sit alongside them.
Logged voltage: V 0.05
